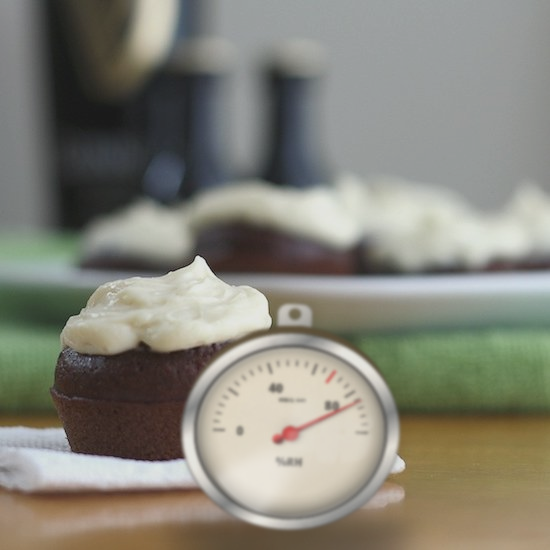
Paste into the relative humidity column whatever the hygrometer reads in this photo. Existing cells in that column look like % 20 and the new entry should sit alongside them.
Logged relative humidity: % 84
